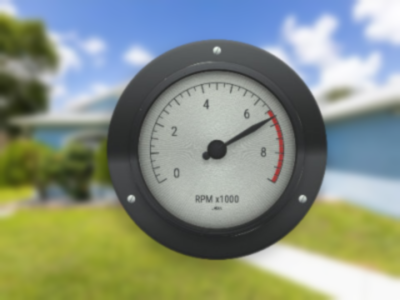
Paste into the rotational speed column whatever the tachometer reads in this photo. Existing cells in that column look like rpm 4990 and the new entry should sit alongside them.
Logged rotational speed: rpm 6750
